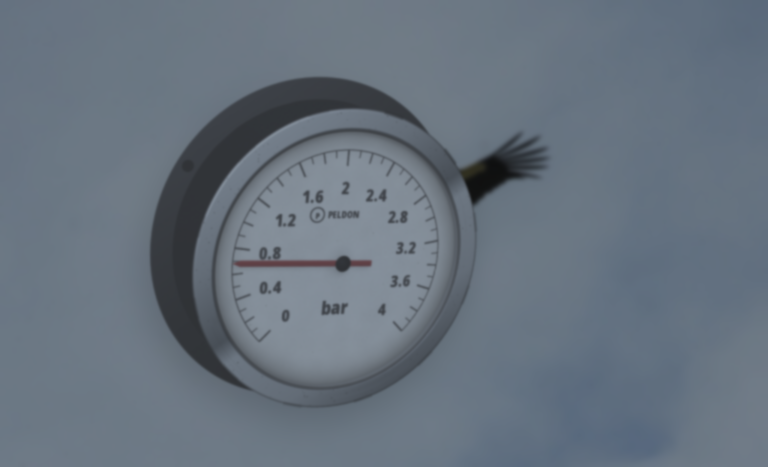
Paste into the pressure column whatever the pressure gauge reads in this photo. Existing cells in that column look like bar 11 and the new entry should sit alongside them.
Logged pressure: bar 0.7
